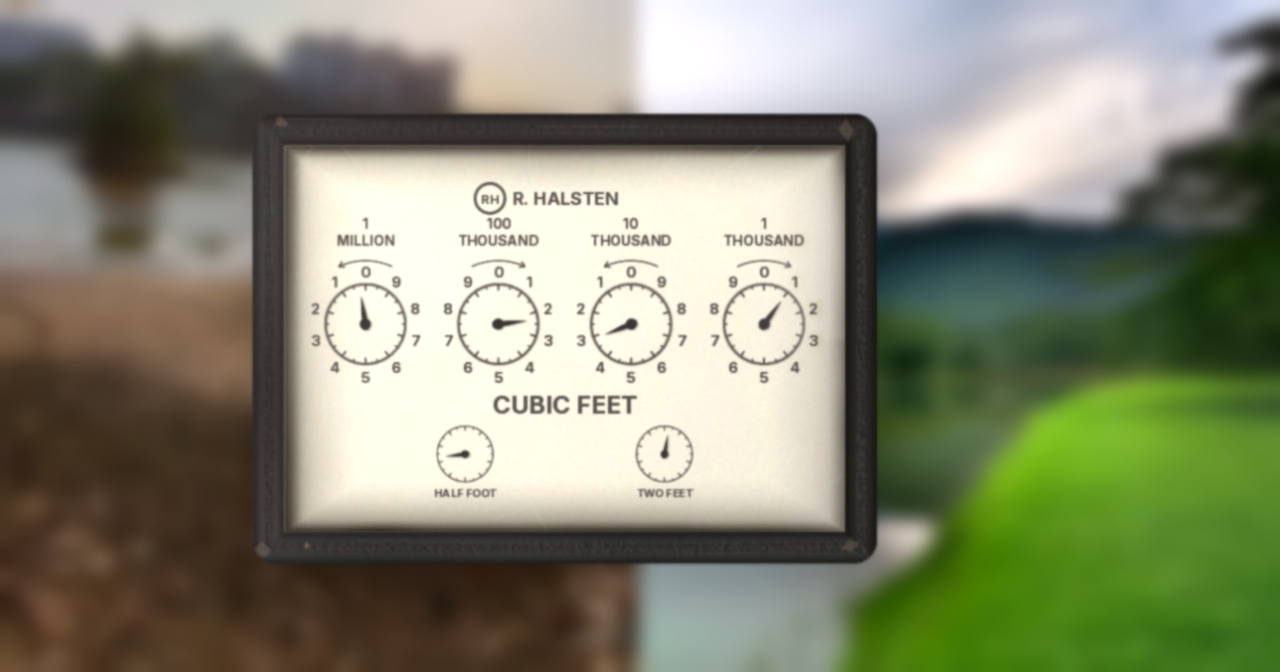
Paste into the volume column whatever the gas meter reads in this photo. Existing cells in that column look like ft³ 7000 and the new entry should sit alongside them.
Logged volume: ft³ 23100
